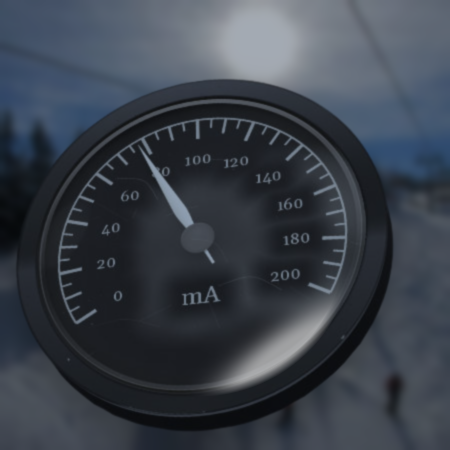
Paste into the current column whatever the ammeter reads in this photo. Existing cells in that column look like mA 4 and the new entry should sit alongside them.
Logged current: mA 77.5
